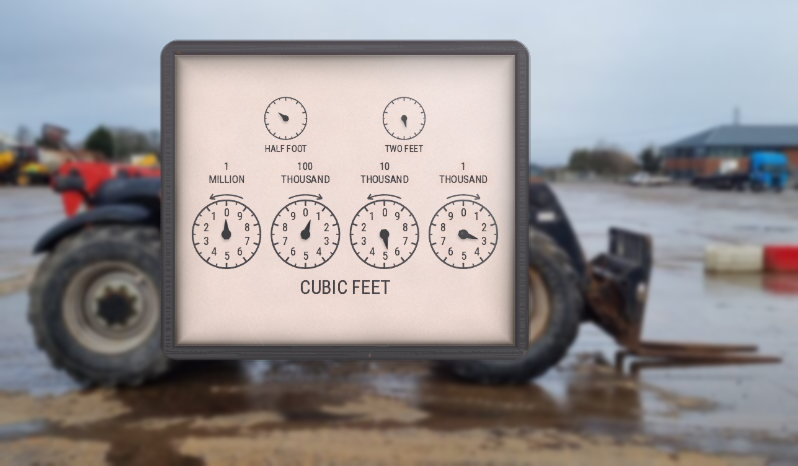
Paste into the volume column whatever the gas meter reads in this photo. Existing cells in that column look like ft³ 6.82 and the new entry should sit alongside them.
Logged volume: ft³ 5300
